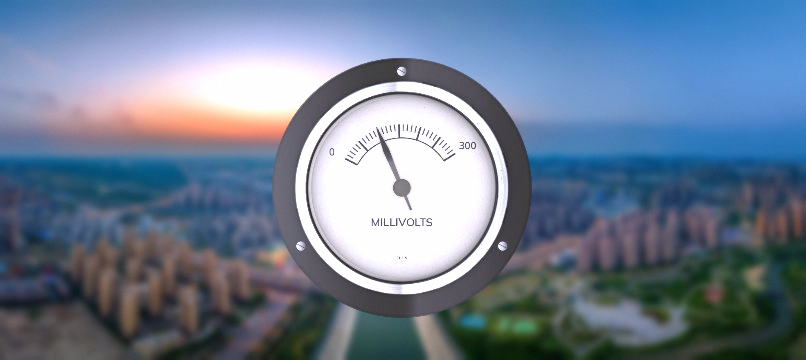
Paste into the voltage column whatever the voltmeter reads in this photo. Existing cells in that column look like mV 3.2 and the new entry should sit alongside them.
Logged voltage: mV 100
